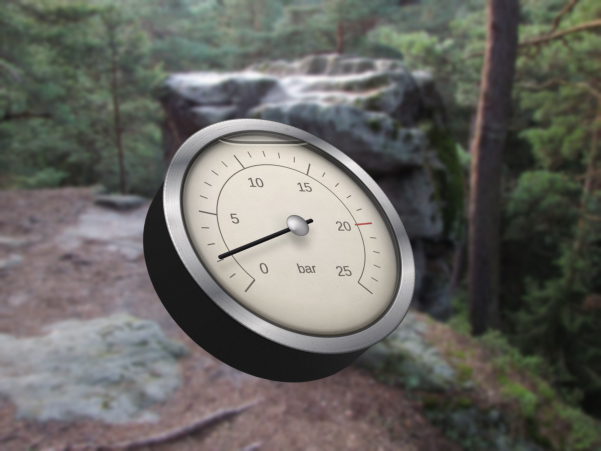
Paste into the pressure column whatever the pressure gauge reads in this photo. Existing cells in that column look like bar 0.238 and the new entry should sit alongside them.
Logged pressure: bar 2
